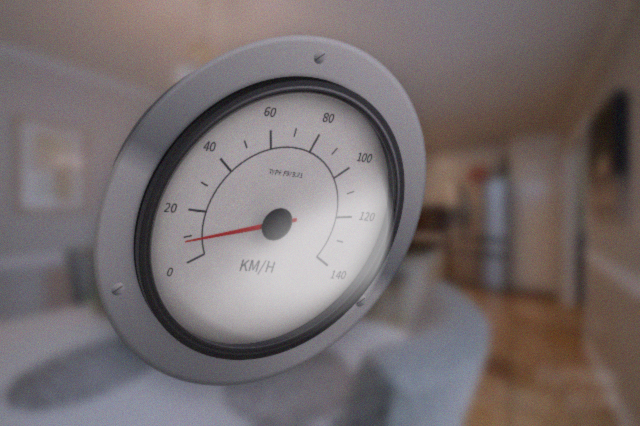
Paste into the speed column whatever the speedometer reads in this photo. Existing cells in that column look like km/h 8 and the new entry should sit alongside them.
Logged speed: km/h 10
